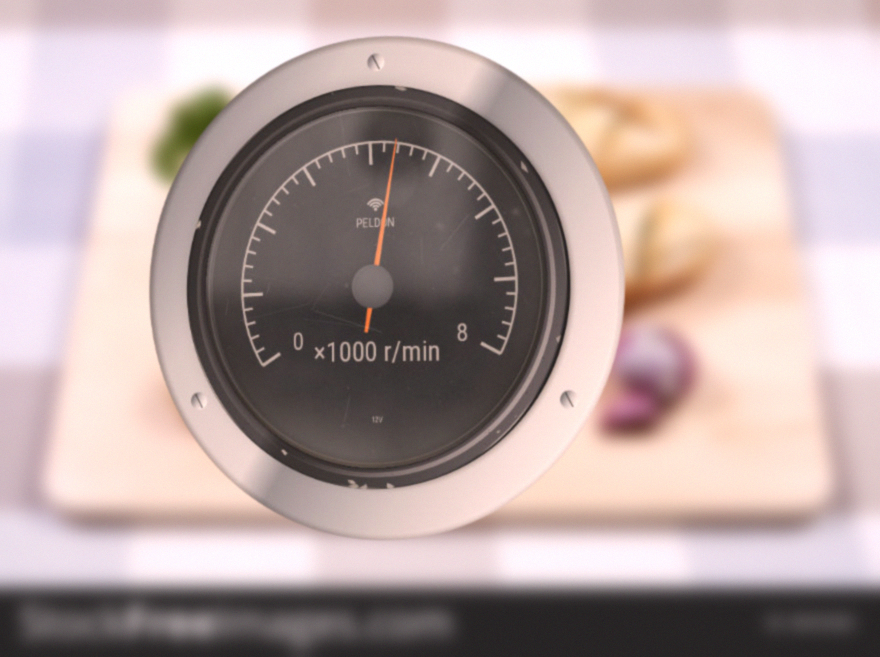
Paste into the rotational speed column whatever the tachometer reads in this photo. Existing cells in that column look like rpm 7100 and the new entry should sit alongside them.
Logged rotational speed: rpm 4400
